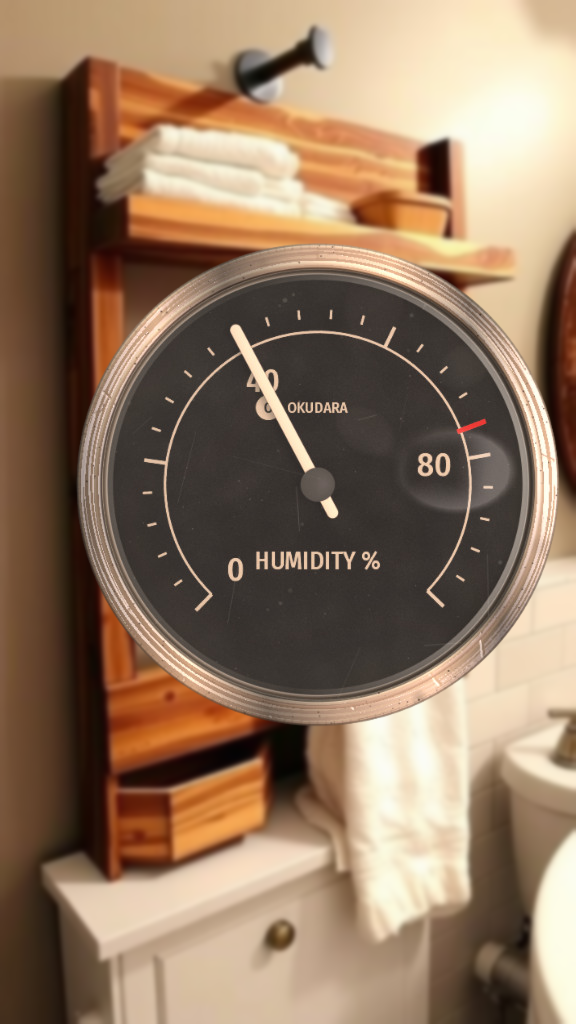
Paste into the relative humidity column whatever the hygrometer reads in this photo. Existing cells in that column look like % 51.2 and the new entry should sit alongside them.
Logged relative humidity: % 40
